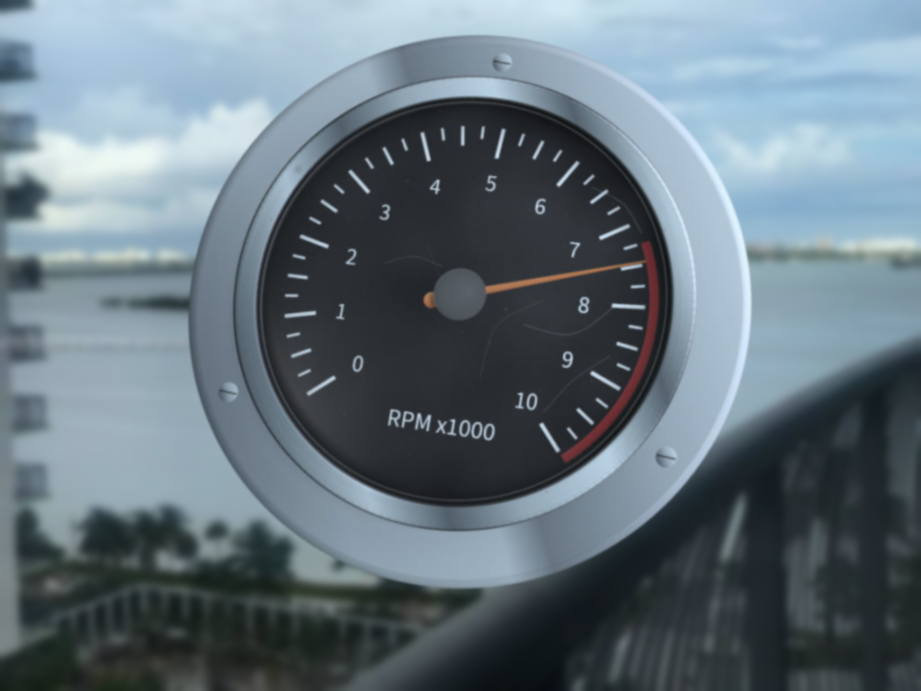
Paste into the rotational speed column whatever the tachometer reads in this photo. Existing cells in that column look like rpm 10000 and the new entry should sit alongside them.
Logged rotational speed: rpm 7500
